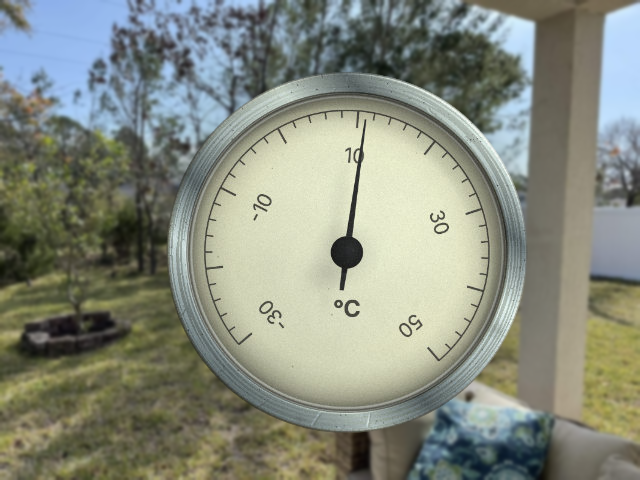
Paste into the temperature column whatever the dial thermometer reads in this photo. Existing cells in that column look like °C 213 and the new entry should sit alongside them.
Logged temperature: °C 11
